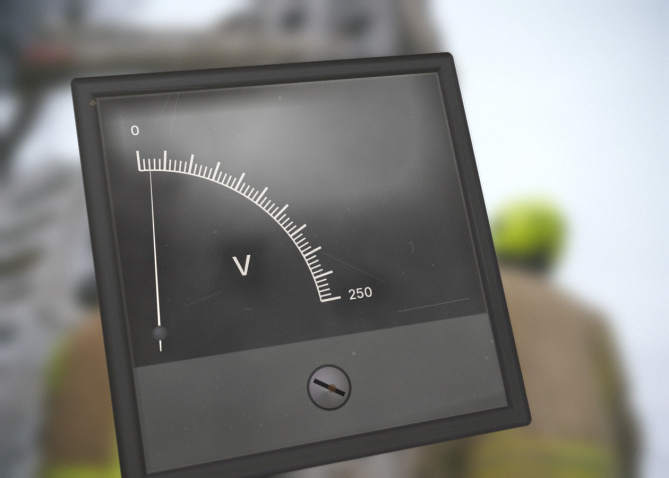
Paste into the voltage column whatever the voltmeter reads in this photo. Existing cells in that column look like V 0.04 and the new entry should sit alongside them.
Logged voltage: V 10
